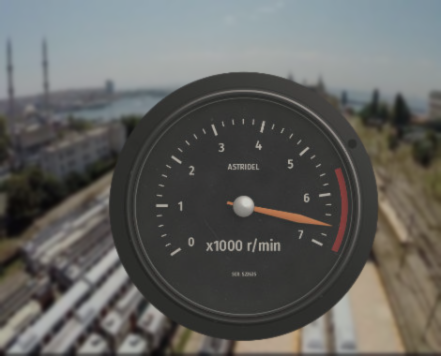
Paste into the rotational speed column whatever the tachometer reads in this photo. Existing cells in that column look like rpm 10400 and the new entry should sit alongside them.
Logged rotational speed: rpm 6600
